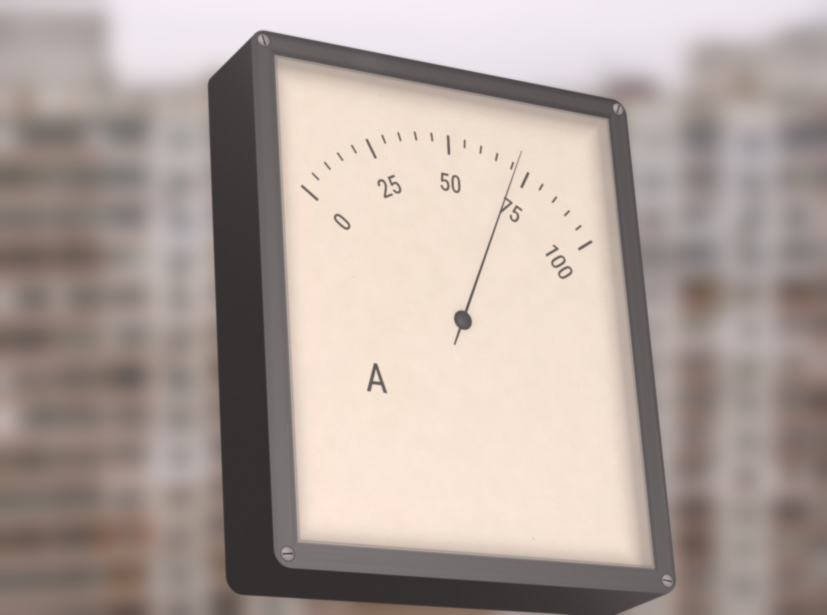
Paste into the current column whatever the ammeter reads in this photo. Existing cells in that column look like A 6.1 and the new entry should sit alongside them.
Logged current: A 70
